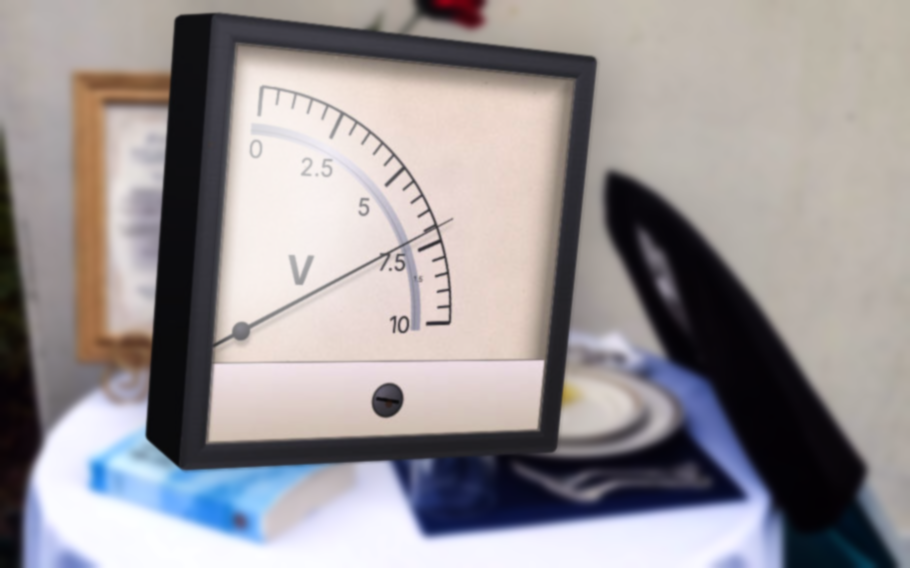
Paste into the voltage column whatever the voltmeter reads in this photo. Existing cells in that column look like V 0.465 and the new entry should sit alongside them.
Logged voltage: V 7
